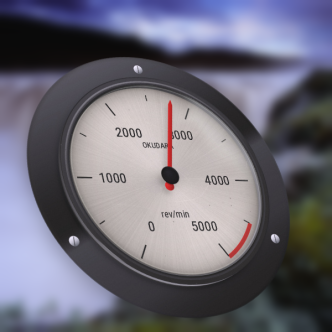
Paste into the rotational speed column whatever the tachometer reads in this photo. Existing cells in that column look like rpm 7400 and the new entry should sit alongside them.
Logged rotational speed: rpm 2750
